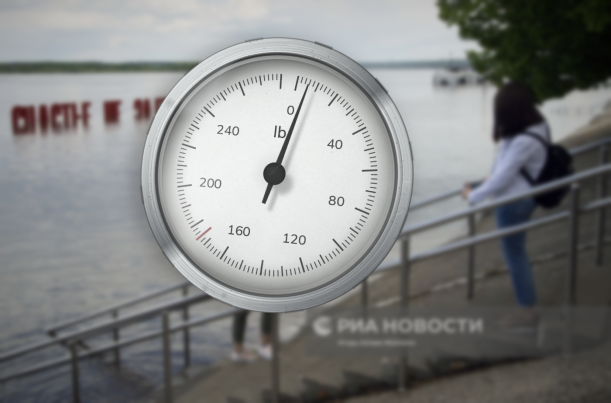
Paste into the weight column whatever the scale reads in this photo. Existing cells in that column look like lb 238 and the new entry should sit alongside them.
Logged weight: lb 6
